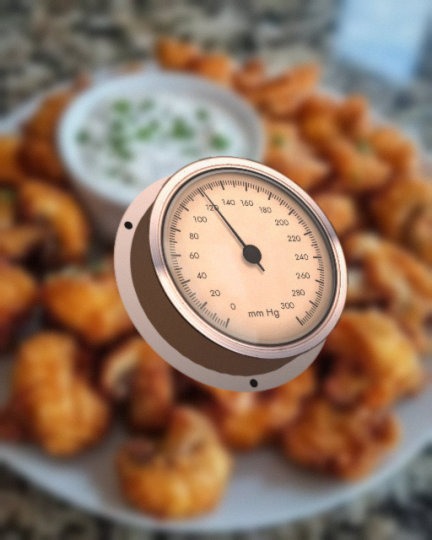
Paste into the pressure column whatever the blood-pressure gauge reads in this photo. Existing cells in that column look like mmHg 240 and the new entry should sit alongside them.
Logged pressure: mmHg 120
